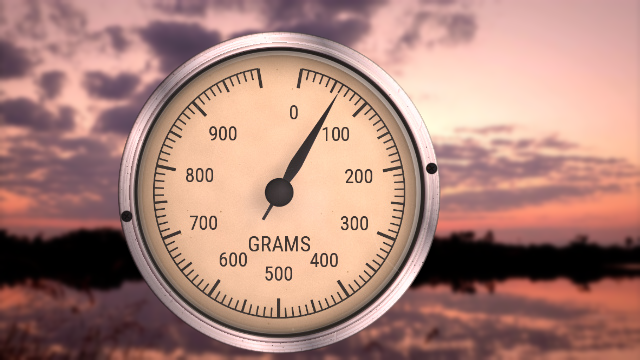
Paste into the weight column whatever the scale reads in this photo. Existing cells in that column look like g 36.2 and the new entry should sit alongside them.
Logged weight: g 60
